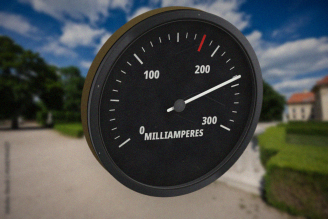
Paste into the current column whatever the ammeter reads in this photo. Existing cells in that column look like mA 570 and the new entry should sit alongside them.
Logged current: mA 240
